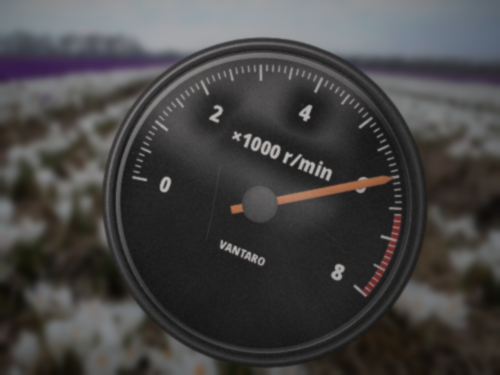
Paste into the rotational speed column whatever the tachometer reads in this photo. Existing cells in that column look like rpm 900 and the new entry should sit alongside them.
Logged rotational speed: rpm 6000
